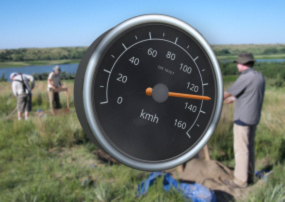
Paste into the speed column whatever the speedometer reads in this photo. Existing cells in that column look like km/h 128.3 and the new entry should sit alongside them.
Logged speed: km/h 130
